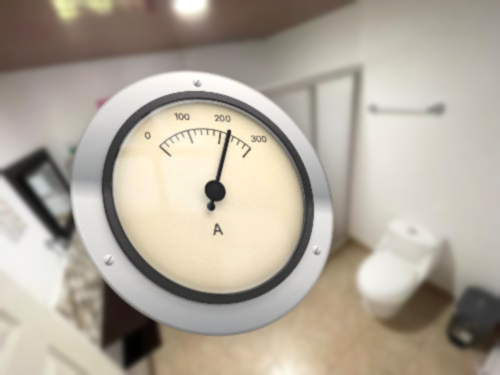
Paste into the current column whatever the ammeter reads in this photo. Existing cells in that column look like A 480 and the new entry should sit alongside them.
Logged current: A 220
